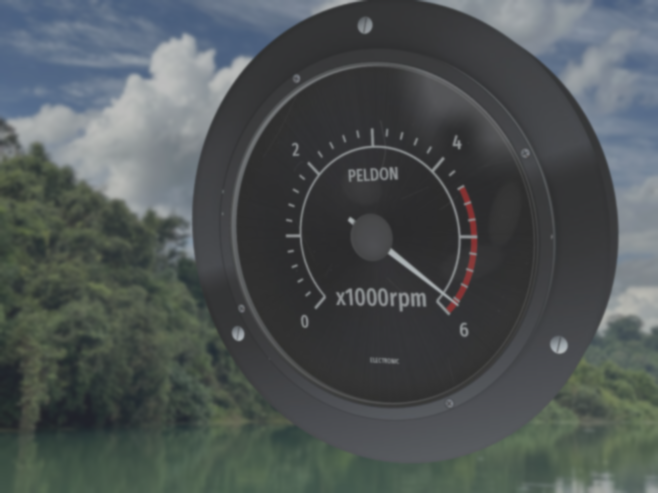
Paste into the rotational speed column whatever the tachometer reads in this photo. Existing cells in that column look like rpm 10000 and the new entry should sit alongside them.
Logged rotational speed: rpm 5800
